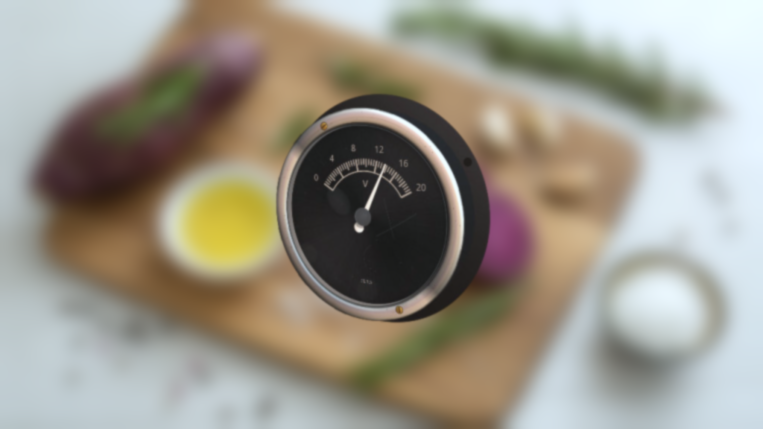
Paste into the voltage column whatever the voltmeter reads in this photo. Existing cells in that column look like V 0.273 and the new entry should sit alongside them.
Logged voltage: V 14
